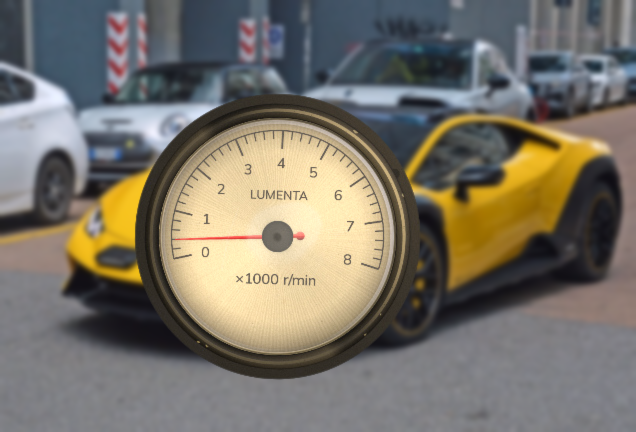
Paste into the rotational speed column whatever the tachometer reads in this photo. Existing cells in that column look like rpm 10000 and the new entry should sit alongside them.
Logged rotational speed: rpm 400
